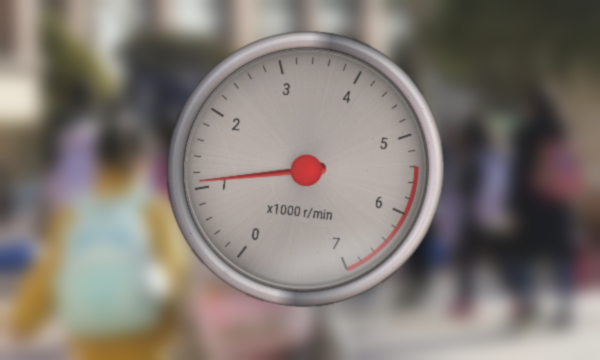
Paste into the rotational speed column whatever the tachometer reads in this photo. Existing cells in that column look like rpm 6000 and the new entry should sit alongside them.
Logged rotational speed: rpm 1100
